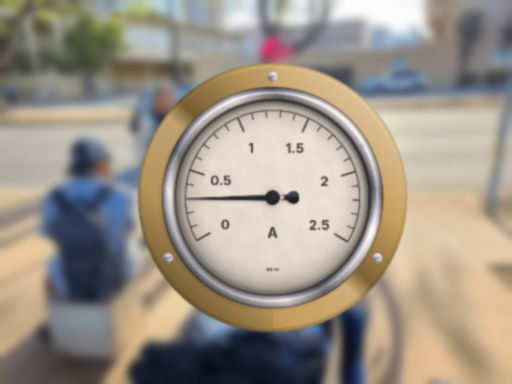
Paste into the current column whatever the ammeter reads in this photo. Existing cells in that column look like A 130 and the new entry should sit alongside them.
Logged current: A 0.3
